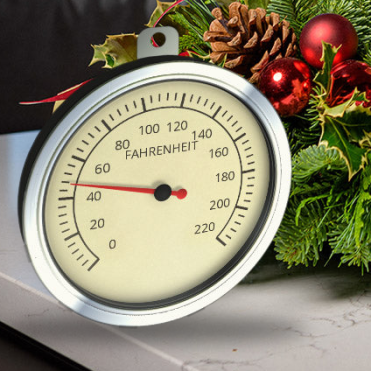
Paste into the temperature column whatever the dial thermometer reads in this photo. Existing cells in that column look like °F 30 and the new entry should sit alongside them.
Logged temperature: °F 48
